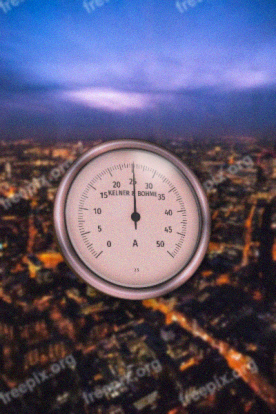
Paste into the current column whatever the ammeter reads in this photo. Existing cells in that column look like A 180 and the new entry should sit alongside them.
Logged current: A 25
